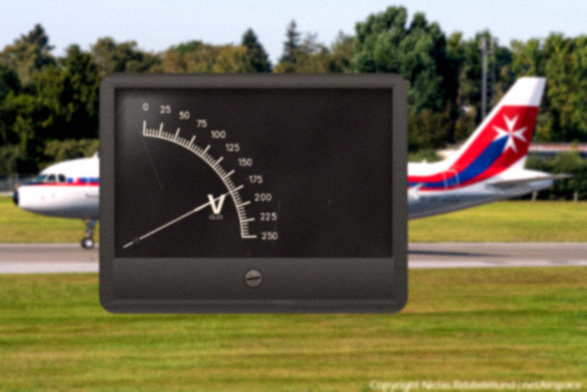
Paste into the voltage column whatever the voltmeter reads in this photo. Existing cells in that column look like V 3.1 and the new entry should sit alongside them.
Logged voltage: V 175
